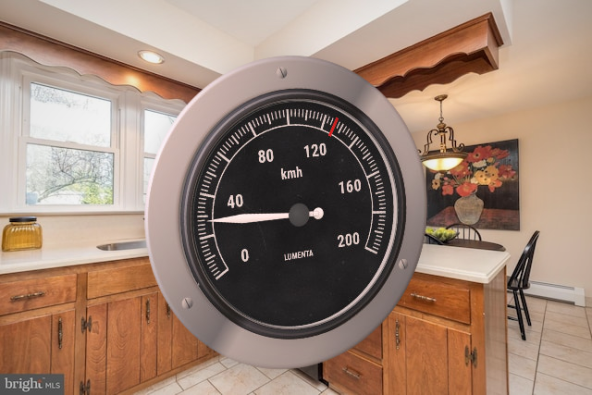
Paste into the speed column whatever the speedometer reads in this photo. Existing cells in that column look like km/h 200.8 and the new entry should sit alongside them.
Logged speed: km/h 28
